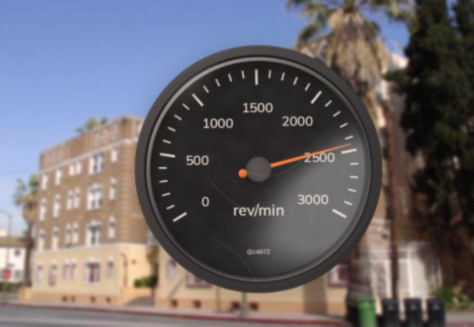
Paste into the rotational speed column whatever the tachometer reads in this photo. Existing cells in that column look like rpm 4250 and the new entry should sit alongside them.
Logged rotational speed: rpm 2450
